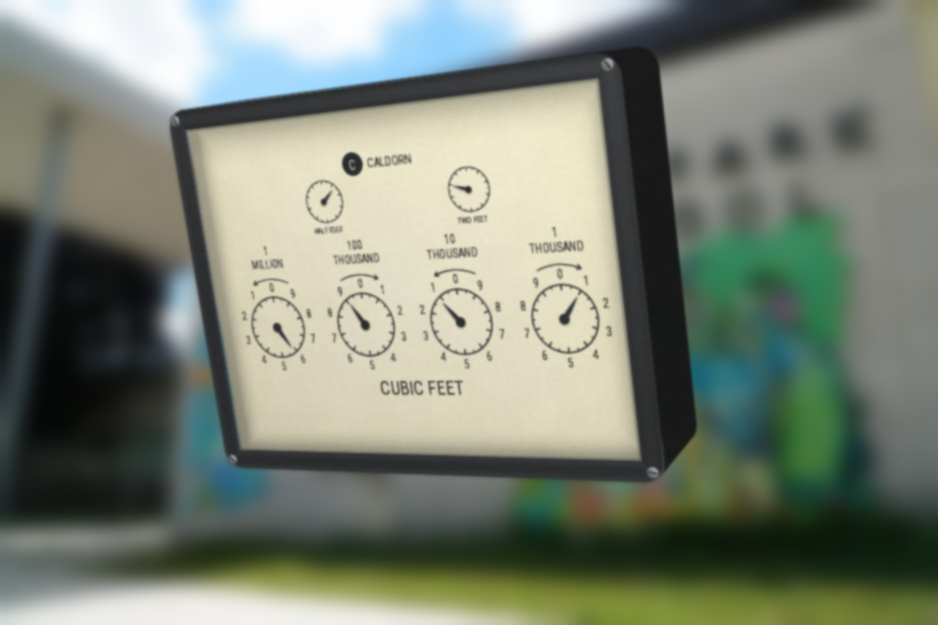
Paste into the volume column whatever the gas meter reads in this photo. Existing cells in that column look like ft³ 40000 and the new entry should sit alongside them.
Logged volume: ft³ 591100
